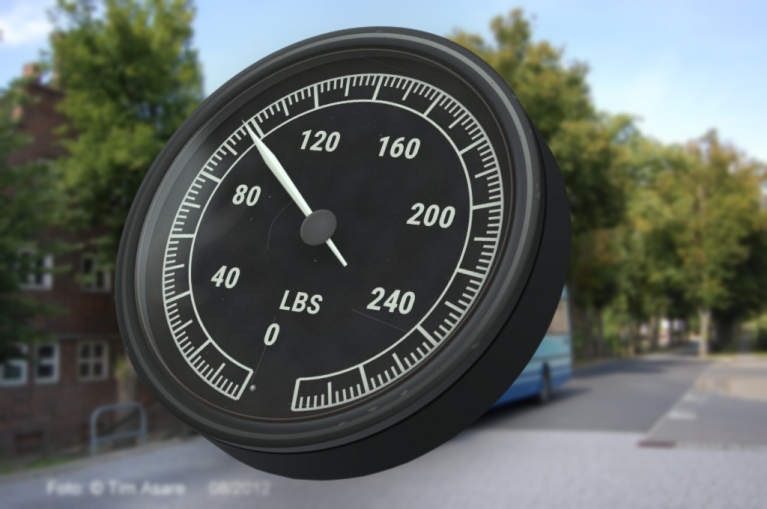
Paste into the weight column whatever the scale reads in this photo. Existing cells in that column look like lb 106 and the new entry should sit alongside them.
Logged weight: lb 98
